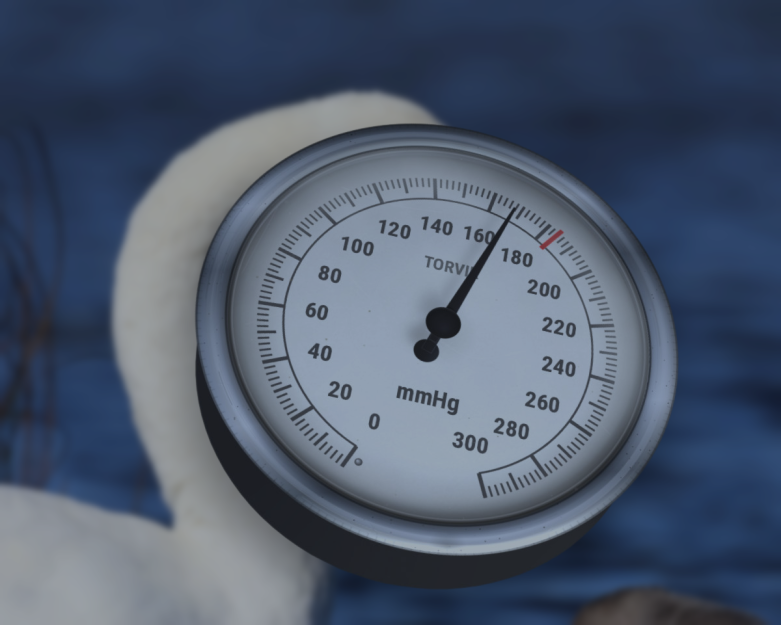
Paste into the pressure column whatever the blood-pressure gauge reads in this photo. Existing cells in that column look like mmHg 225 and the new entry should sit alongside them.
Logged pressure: mmHg 168
